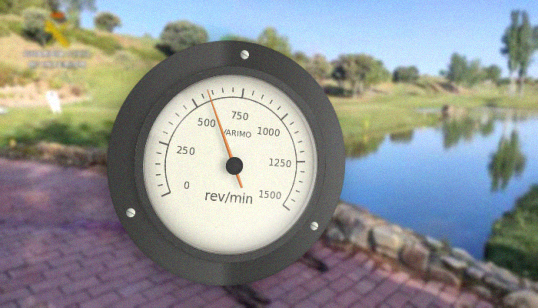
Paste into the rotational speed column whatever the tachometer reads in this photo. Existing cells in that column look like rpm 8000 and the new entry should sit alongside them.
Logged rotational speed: rpm 575
